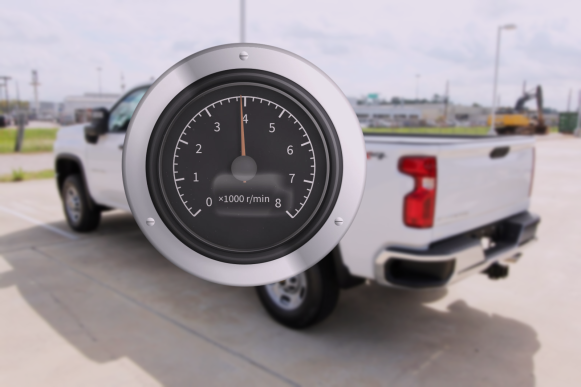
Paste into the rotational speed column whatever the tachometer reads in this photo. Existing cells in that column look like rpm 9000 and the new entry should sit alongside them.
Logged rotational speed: rpm 3900
